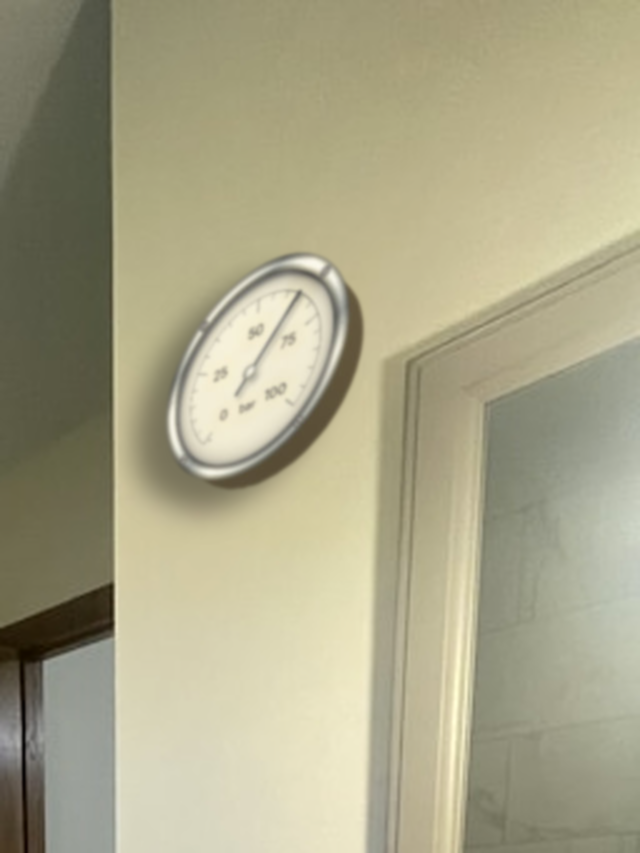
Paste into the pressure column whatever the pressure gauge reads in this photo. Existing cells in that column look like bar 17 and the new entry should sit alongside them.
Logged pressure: bar 65
